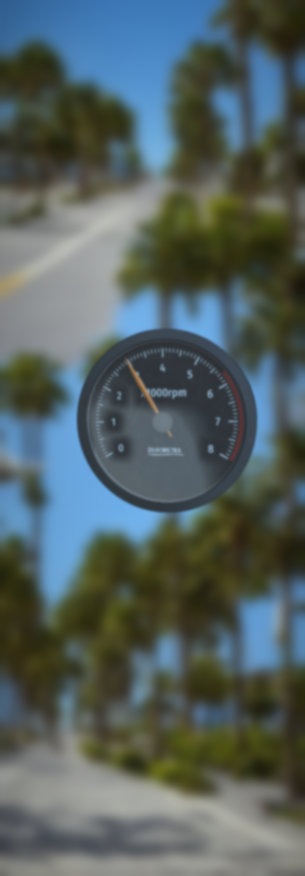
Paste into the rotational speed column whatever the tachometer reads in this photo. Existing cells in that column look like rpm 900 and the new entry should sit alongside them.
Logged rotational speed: rpm 3000
